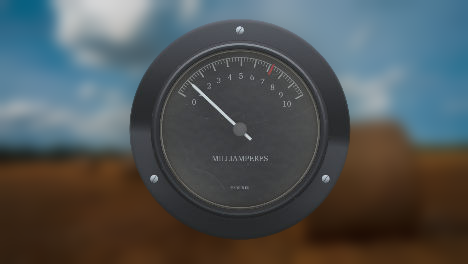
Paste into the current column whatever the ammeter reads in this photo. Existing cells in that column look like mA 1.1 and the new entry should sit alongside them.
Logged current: mA 1
